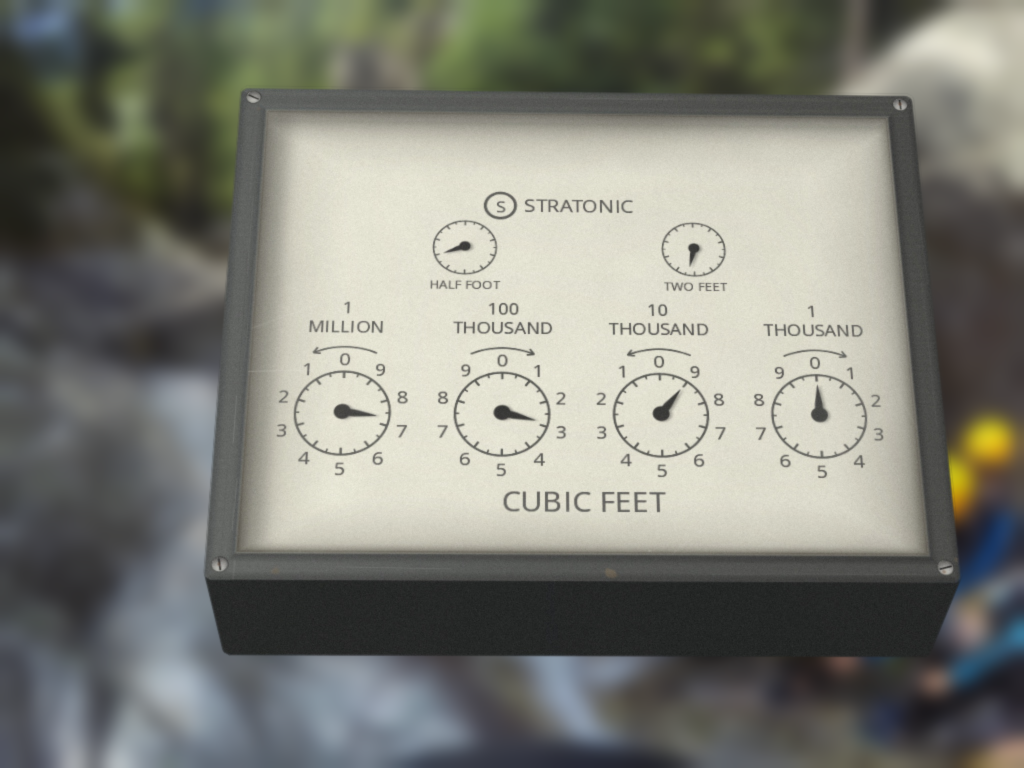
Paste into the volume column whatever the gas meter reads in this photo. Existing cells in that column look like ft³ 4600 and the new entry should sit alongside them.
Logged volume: ft³ 729000
